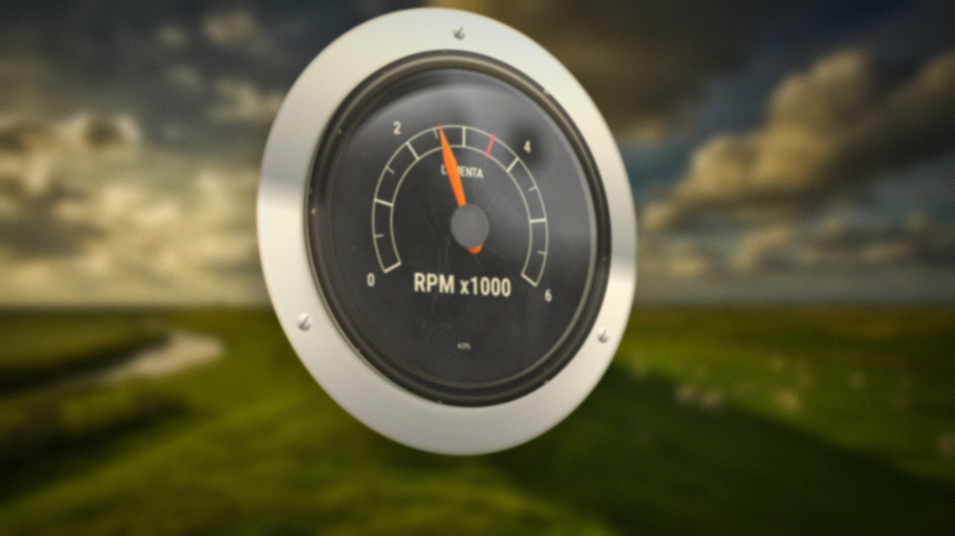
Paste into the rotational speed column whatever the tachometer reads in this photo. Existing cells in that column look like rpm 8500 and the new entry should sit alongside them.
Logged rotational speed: rpm 2500
